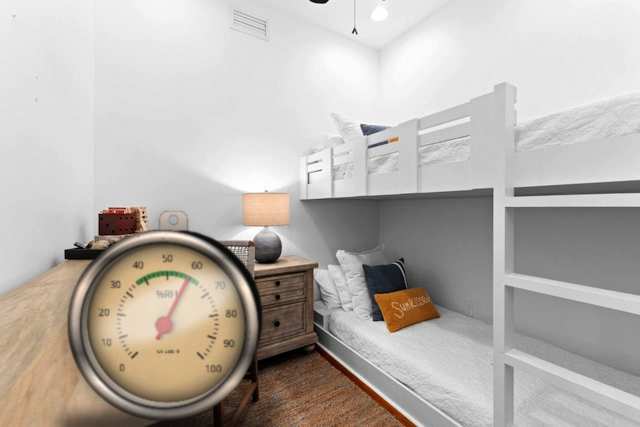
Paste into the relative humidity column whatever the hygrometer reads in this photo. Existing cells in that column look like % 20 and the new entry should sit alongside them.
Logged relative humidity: % 60
